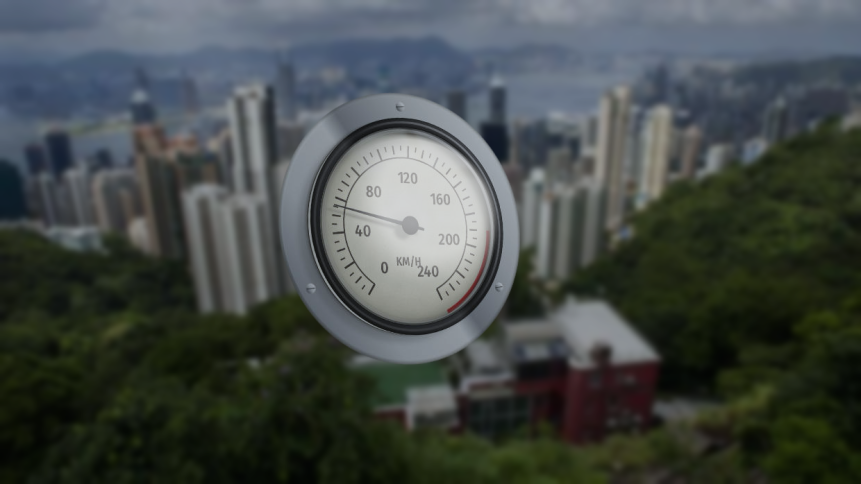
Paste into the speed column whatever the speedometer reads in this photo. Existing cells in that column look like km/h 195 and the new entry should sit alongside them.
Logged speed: km/h 55
